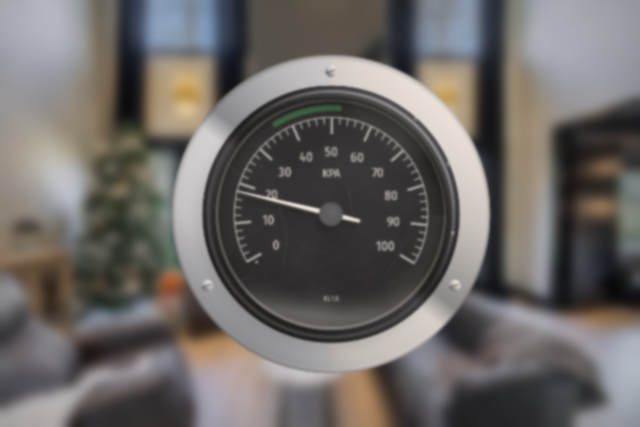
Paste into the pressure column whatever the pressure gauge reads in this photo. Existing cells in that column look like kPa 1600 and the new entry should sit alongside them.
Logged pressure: kPa 18
